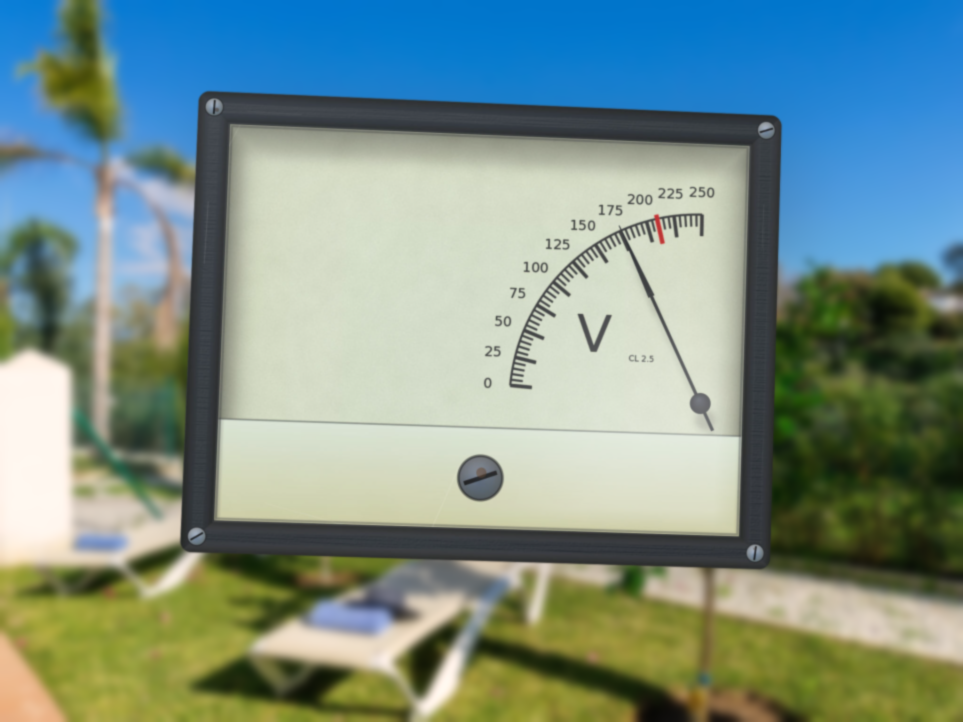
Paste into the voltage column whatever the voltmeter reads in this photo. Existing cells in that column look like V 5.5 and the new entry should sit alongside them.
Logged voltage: V 175
